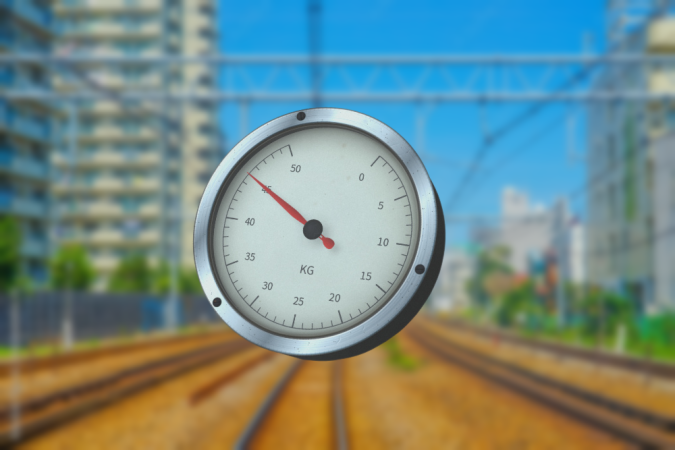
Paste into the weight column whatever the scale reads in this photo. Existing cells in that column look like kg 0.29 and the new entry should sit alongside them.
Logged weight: kg 45
